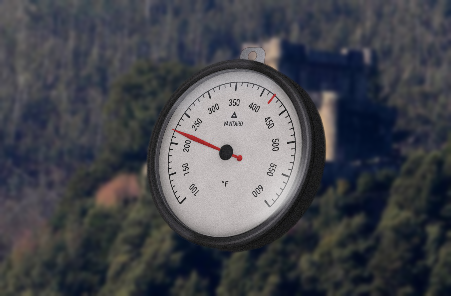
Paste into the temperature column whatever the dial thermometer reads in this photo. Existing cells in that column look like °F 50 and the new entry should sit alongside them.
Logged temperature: °F 220
